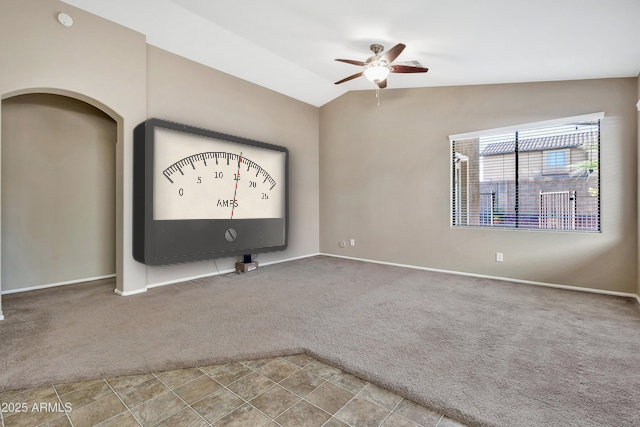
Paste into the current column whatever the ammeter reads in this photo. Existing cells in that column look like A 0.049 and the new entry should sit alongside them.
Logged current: A 15
